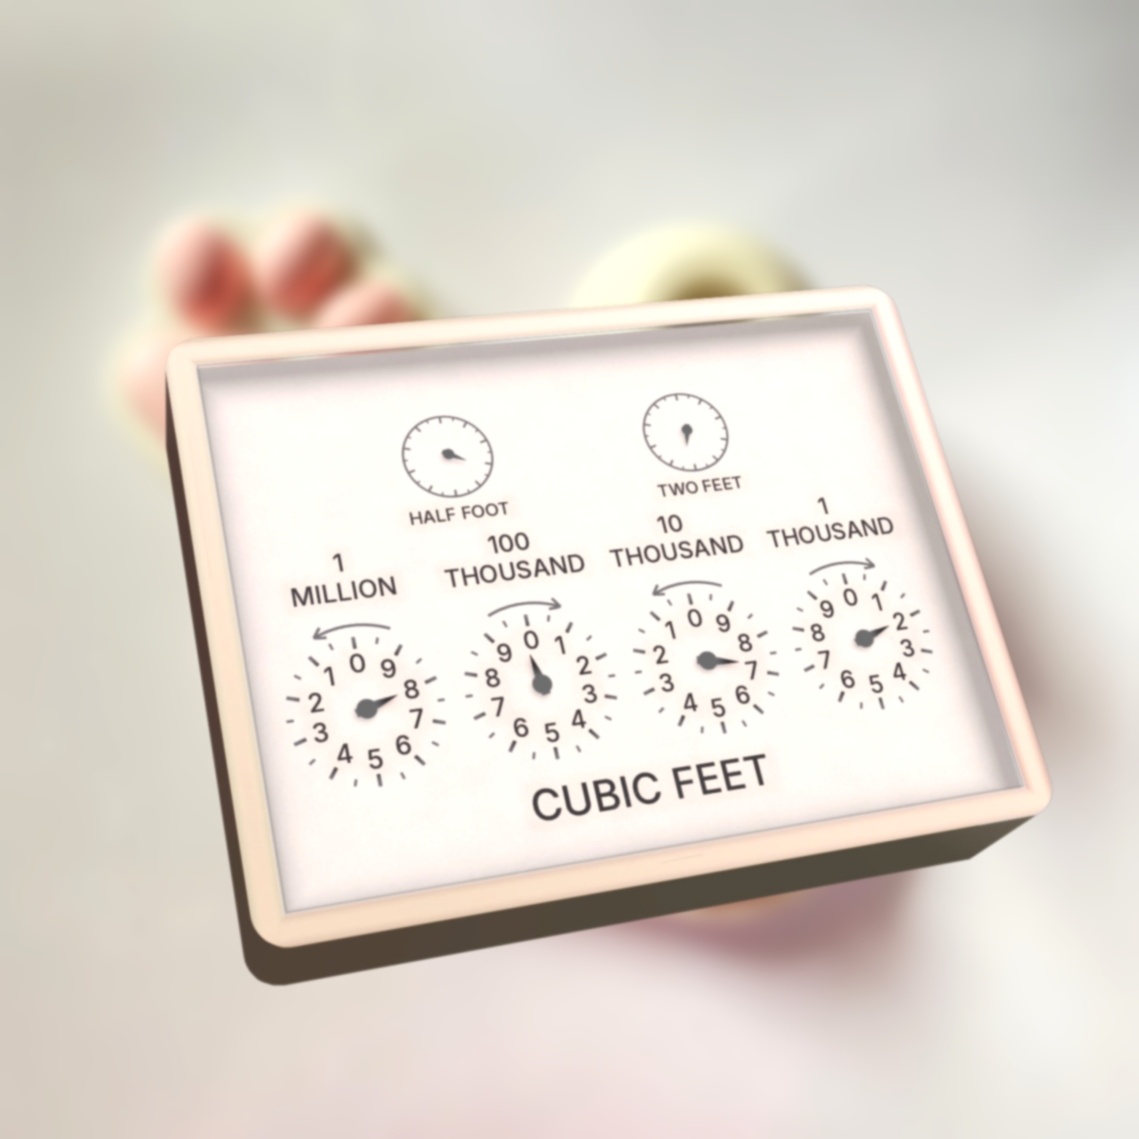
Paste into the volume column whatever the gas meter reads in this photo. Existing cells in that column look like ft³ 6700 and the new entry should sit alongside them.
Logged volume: ft³ 797200
